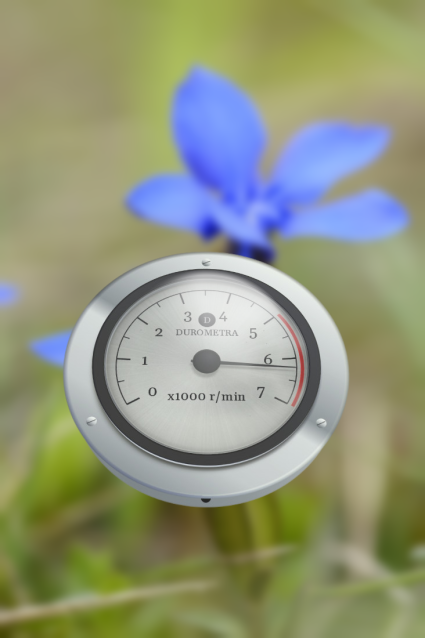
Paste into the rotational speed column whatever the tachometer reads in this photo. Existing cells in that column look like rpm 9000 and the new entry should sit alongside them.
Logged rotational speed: rpm 6250
